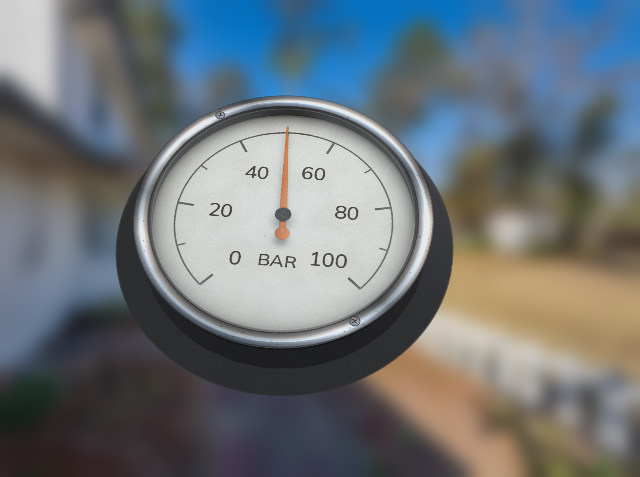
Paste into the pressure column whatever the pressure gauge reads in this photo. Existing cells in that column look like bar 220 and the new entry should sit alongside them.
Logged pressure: bar 50
